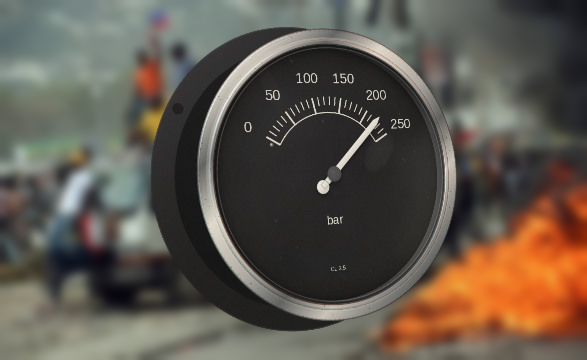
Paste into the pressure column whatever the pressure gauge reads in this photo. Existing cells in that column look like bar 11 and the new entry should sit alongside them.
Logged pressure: bar 220
